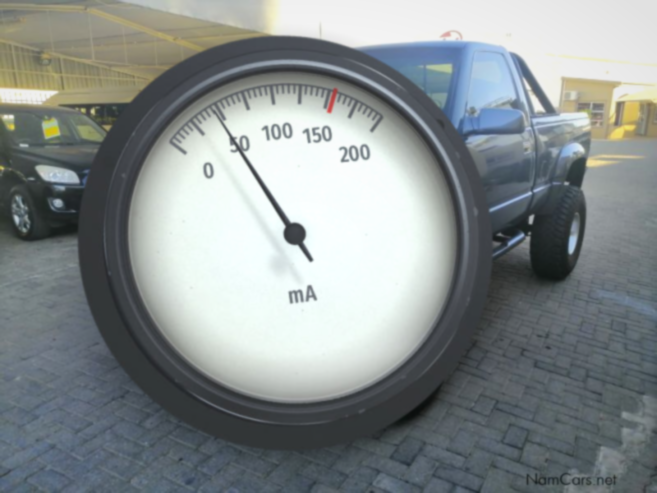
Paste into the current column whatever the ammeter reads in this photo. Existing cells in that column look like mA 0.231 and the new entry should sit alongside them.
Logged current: mA 45
